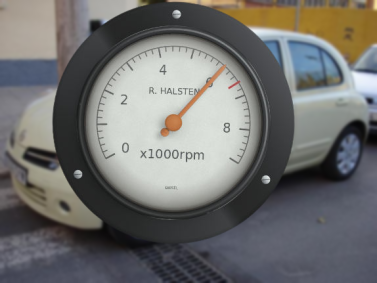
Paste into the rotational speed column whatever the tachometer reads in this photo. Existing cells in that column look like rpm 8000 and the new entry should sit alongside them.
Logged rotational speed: rpm 6000
